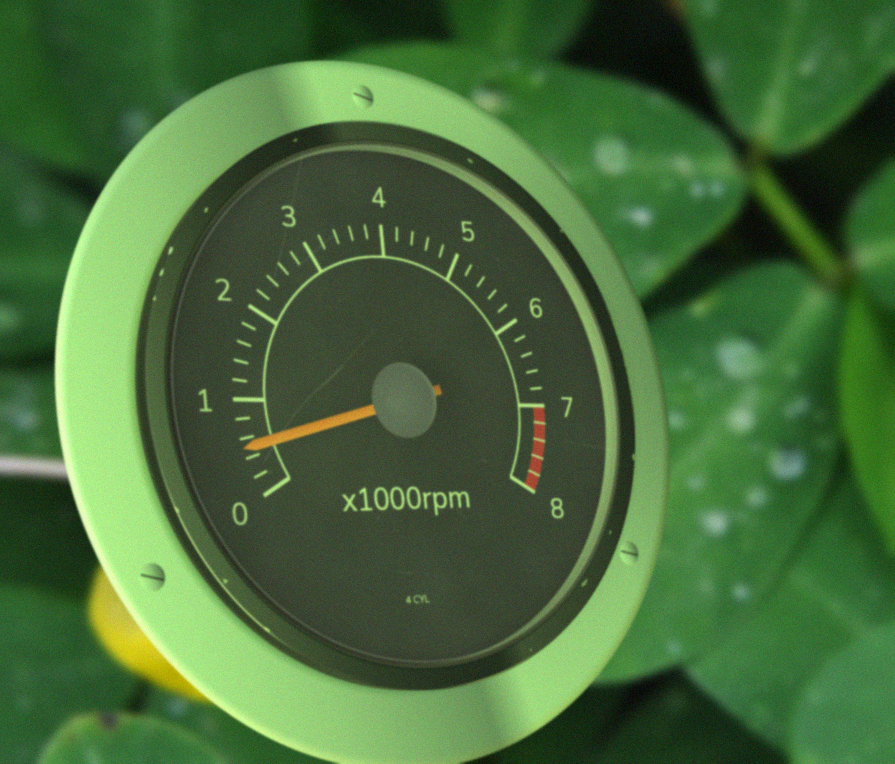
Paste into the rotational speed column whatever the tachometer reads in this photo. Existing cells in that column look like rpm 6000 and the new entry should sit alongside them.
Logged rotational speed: rpm 500
